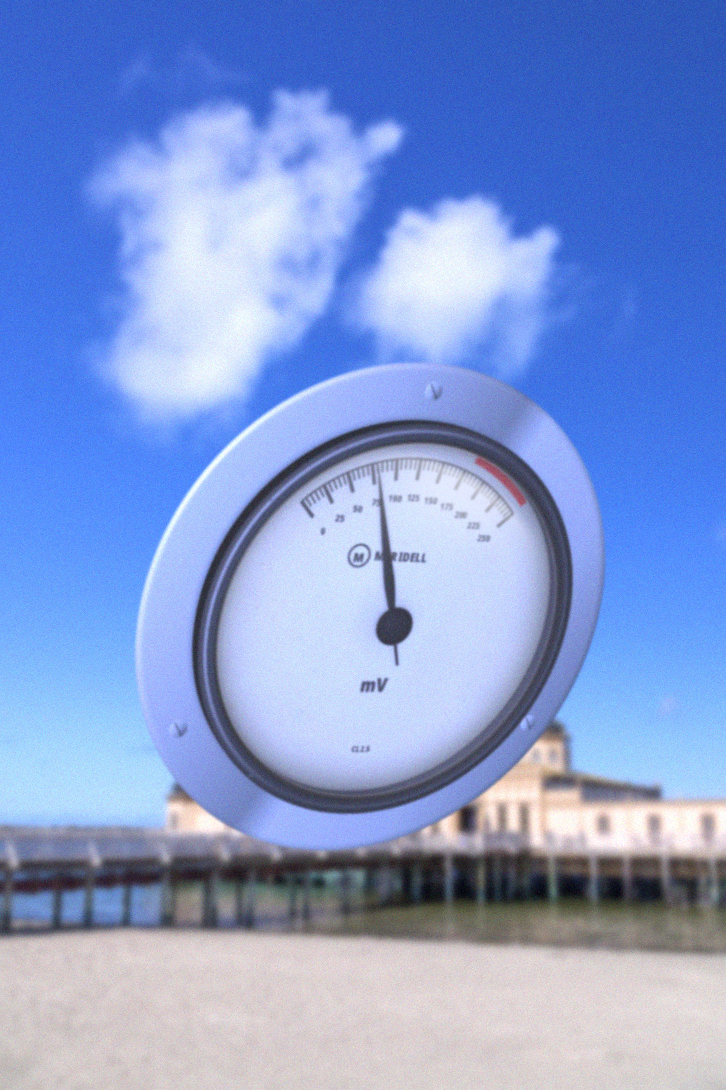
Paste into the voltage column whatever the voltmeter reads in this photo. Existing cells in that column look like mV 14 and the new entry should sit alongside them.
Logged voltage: mV 75
